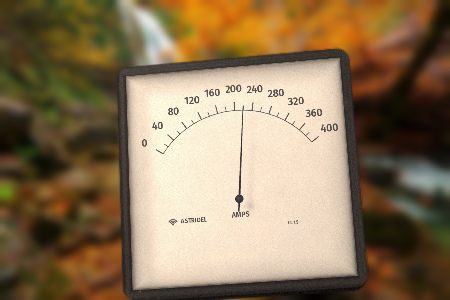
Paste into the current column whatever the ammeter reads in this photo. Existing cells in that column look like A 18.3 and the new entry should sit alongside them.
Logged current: A 220
